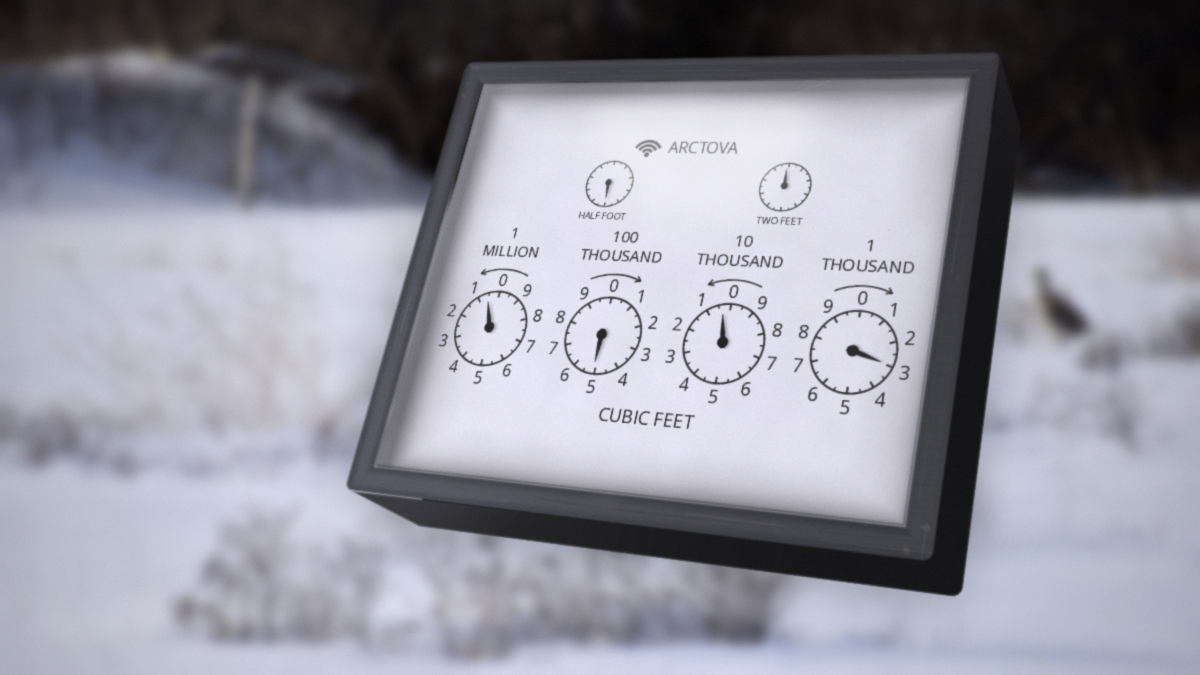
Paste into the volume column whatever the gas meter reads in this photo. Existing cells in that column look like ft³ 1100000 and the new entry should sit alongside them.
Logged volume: ft³ 50300
